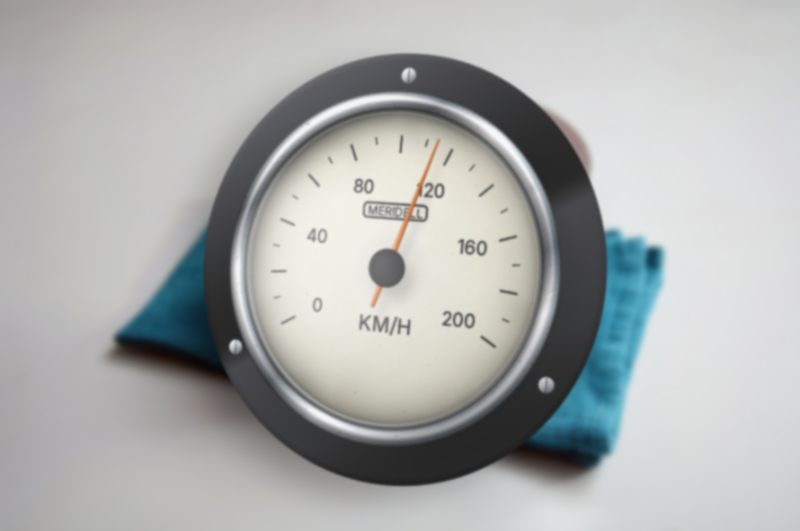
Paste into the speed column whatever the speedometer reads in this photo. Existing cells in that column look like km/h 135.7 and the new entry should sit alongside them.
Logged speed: km/h 115
